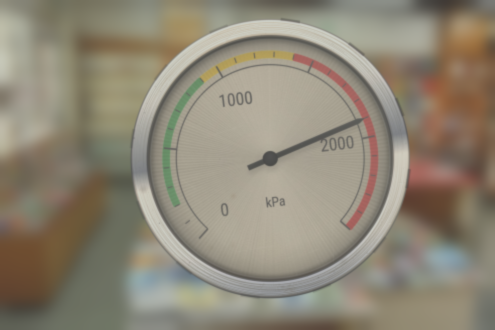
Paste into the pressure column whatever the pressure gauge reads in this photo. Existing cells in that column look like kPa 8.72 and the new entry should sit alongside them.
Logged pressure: kPa 1900
